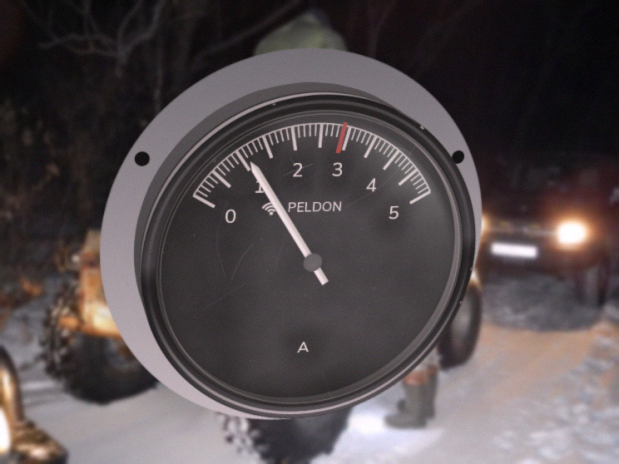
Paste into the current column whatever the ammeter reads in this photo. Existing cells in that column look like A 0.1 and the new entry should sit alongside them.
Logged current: A 1.1
